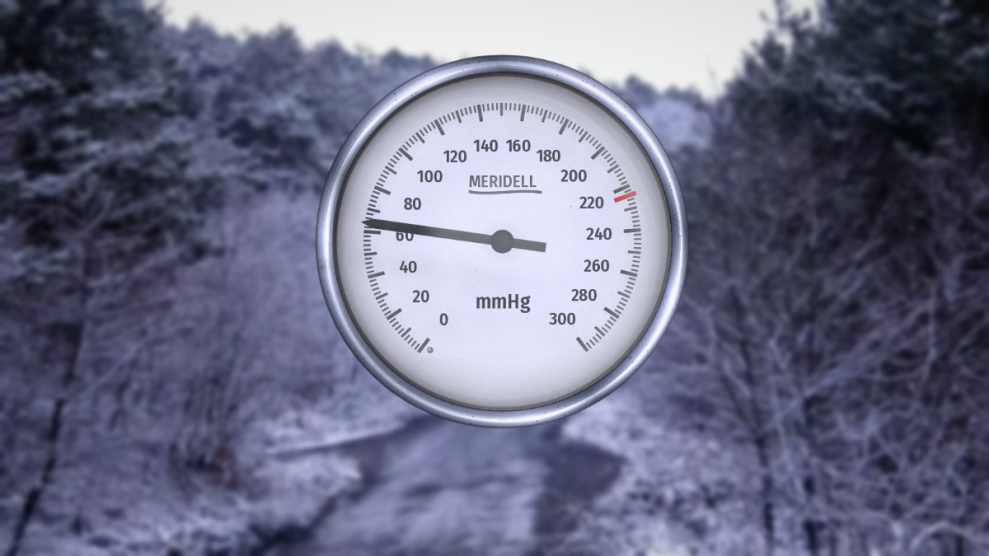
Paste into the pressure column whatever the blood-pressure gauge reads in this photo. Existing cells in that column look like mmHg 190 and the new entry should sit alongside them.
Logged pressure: mmHg 64
